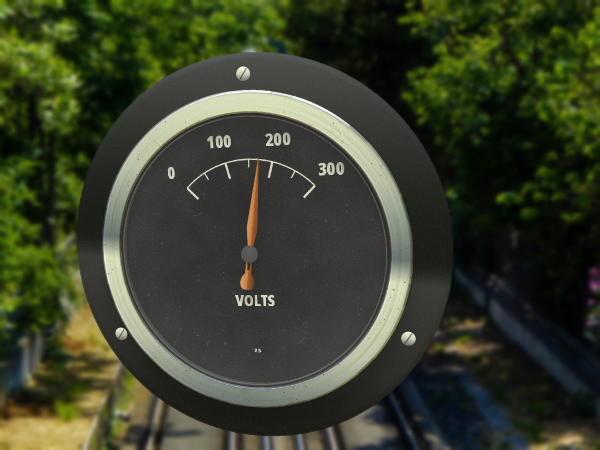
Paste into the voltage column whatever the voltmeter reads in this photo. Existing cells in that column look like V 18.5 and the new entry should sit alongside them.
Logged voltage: V 175
